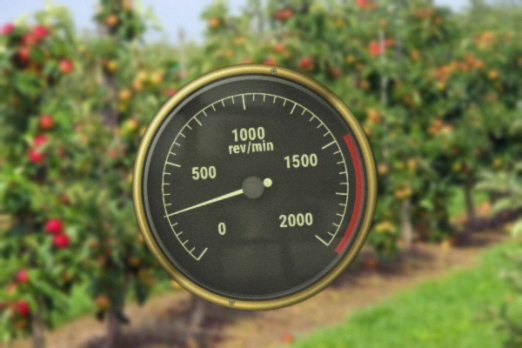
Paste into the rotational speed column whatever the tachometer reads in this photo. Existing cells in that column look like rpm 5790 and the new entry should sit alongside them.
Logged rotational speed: rpm 250
